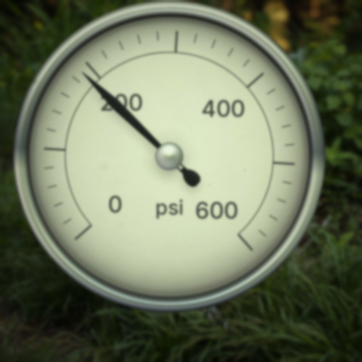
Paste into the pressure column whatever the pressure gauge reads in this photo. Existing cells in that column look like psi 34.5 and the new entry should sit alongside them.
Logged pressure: psi 190
